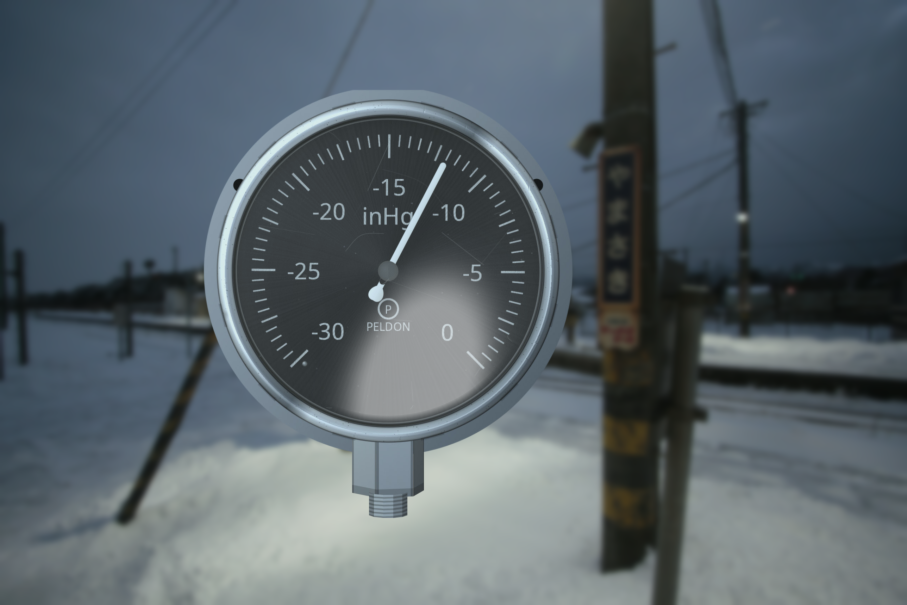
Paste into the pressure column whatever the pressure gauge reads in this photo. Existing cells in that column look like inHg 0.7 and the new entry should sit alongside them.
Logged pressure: inHg -12
